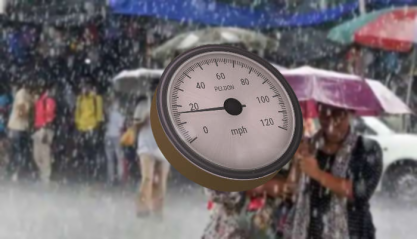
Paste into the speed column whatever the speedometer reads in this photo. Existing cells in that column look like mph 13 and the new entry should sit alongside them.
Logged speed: mph 15
